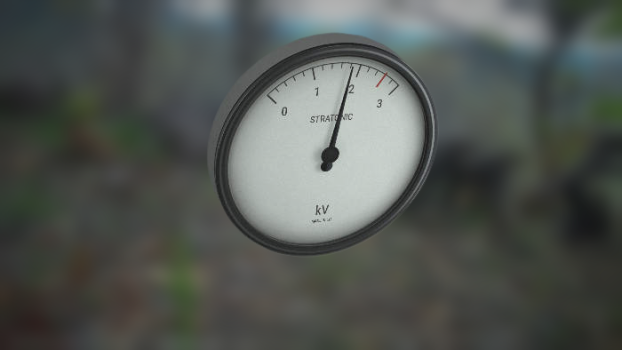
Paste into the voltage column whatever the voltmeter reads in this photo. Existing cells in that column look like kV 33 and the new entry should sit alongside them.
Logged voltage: kV 1.8
